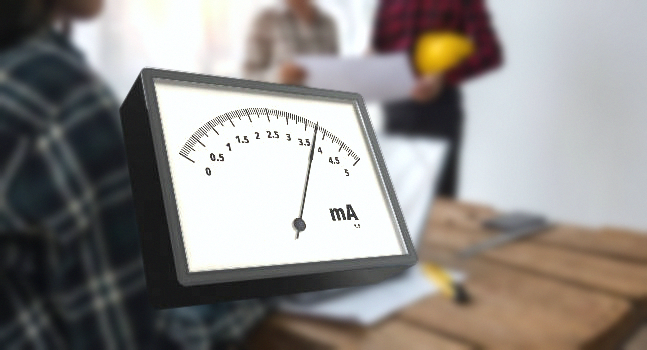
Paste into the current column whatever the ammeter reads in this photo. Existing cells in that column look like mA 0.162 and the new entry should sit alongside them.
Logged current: mA 3.75
